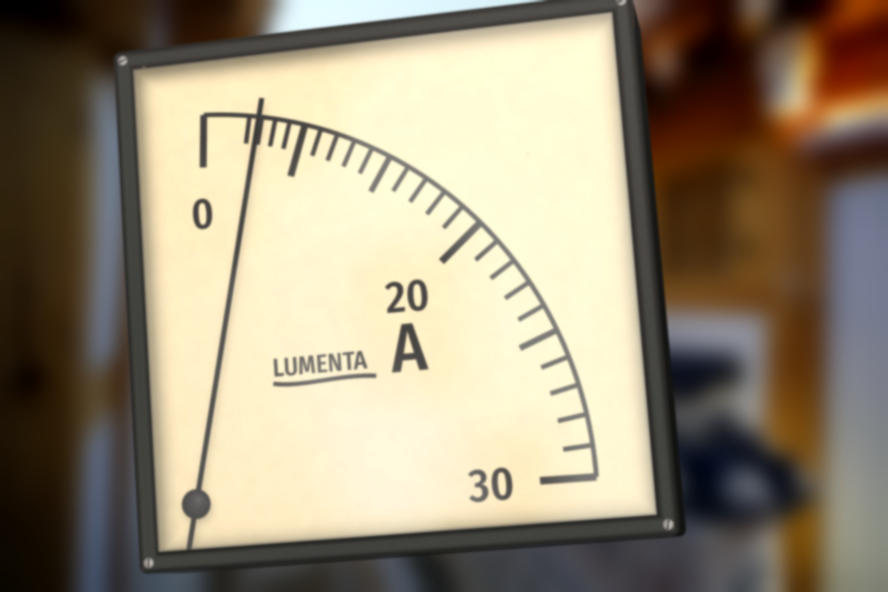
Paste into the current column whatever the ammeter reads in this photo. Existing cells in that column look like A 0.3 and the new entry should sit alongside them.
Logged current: A 7
